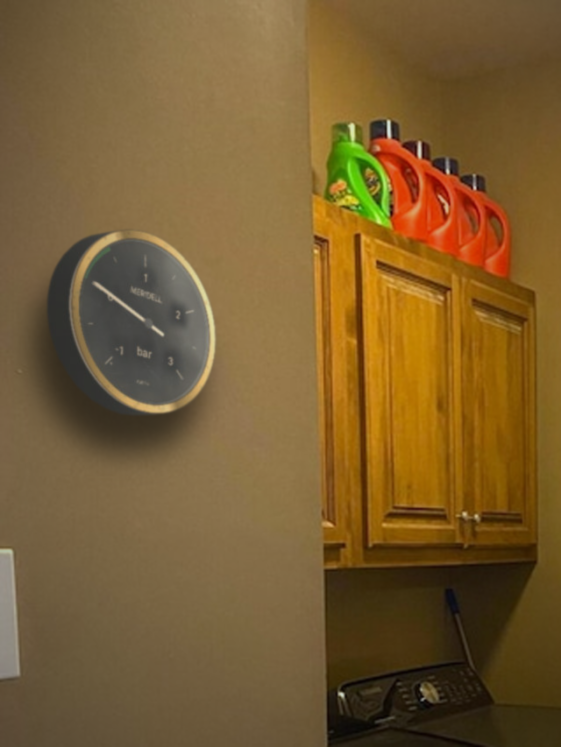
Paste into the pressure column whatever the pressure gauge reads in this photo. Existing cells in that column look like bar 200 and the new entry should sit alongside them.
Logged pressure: bar 0
